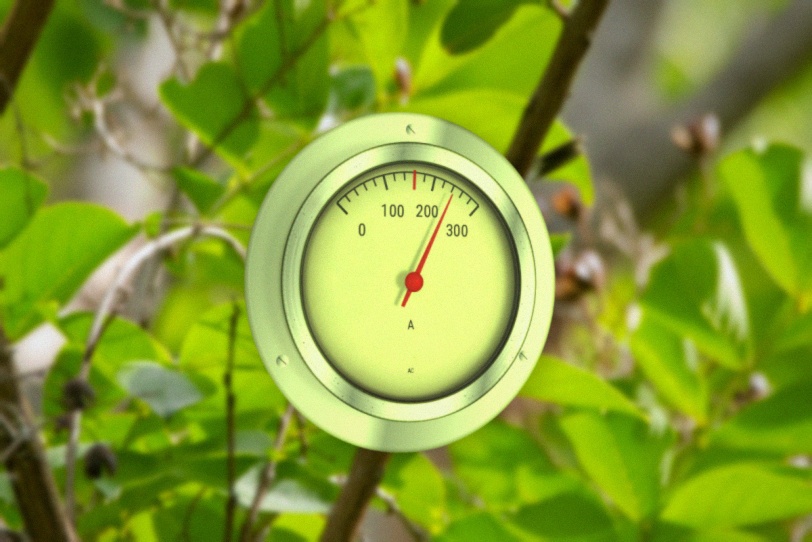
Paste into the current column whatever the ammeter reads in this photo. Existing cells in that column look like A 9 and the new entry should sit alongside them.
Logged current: A 240
